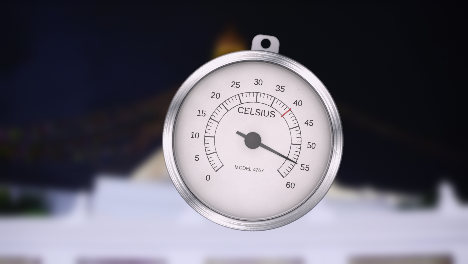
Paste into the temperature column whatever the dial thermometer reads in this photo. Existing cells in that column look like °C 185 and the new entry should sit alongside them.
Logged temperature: °C 55
